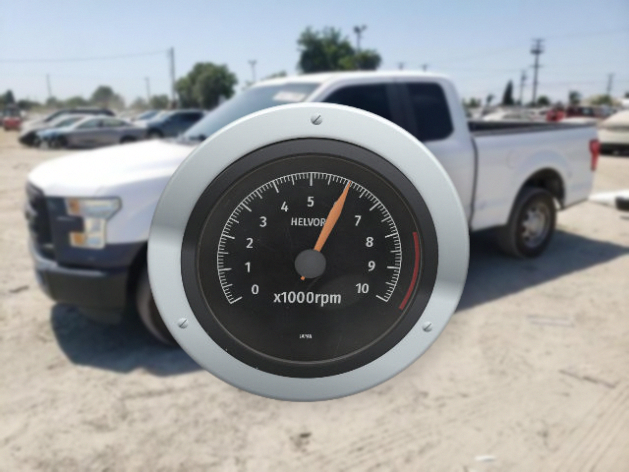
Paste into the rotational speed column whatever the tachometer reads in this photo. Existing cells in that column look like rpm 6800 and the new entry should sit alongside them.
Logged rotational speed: rpm 6000
